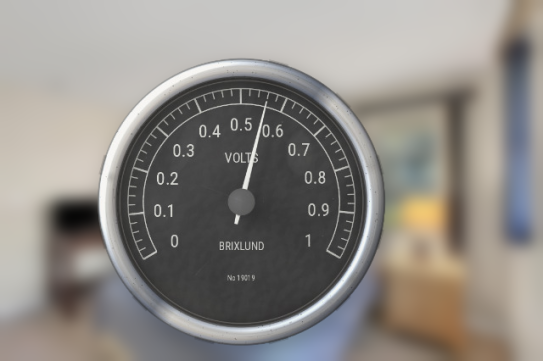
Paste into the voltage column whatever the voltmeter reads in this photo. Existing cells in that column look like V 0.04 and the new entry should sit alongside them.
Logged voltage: V 0.56
